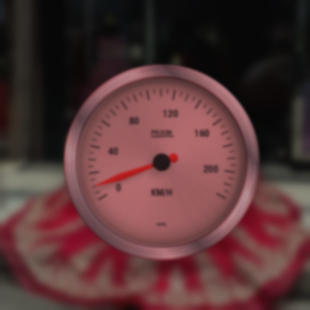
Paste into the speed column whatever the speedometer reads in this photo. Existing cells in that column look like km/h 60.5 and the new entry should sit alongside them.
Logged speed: km/h 10
